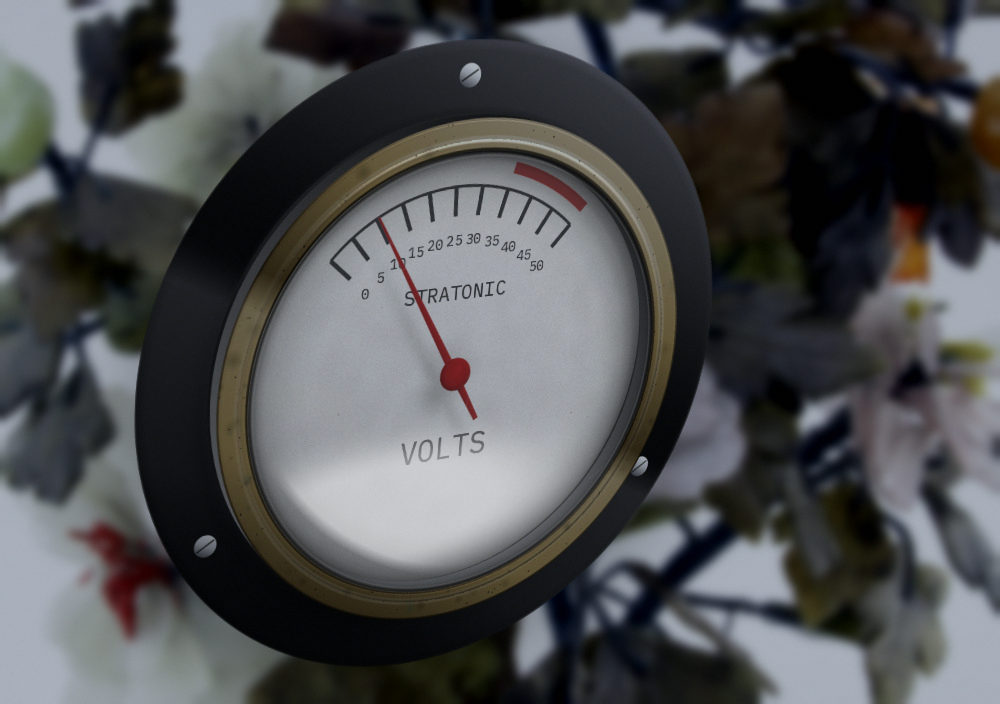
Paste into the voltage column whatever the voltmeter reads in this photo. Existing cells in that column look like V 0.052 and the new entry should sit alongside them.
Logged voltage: V 10
